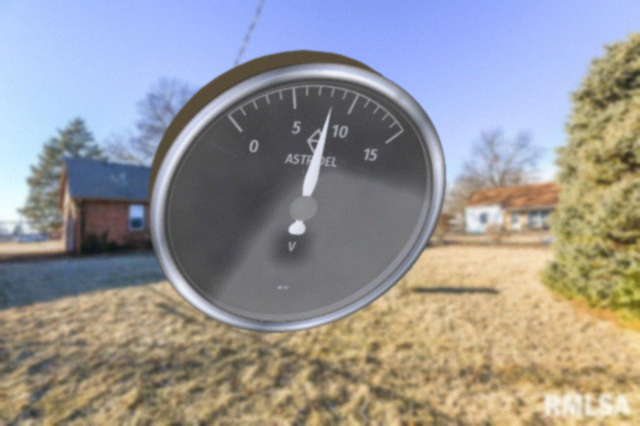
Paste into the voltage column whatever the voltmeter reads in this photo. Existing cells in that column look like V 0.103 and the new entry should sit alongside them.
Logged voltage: V 8
